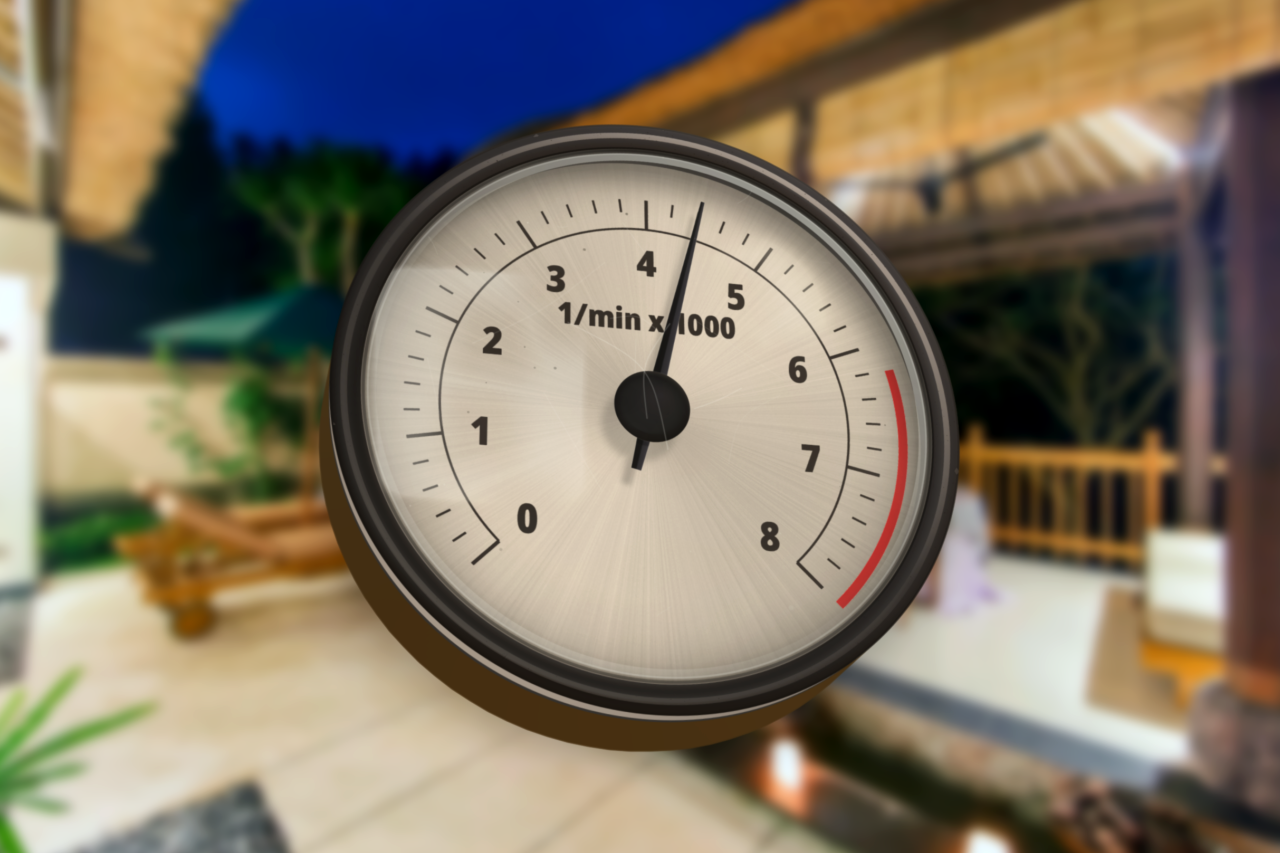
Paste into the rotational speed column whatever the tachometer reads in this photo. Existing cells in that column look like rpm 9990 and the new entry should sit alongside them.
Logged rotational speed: rpm 4400
